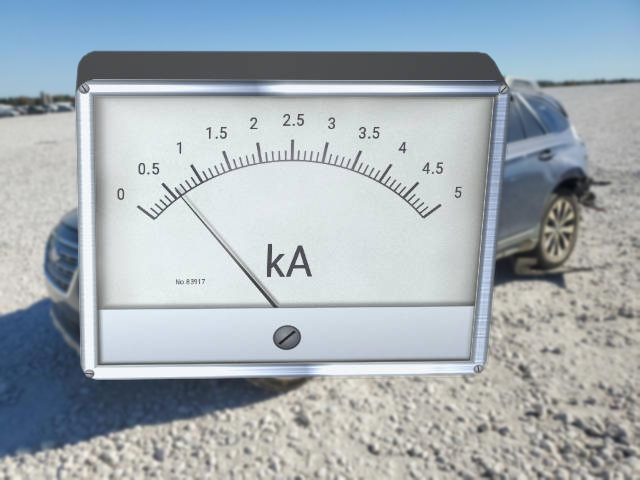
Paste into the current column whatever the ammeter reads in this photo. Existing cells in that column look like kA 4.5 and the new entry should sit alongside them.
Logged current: kA 0.6
